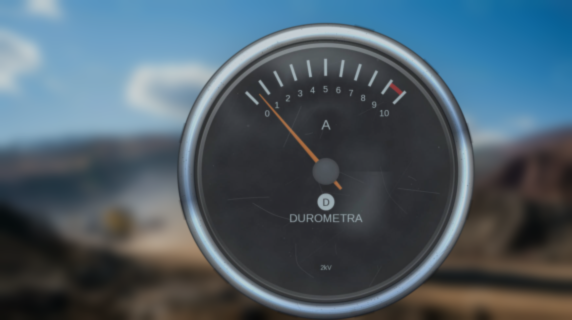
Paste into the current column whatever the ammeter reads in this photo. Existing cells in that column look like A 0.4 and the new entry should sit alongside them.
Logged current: A 0.5
